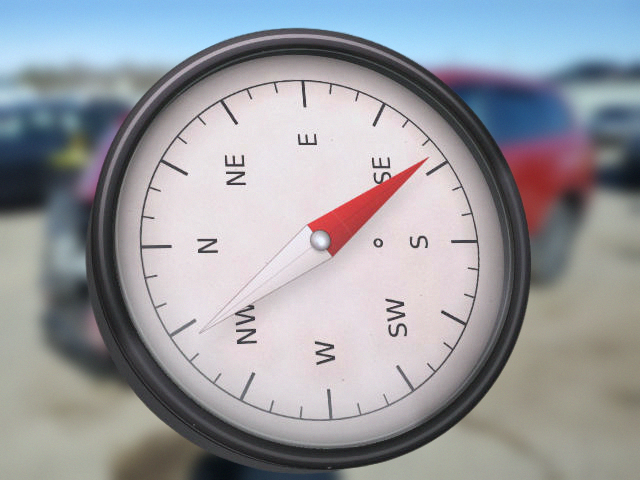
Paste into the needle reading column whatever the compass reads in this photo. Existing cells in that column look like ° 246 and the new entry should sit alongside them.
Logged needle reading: ° 145
